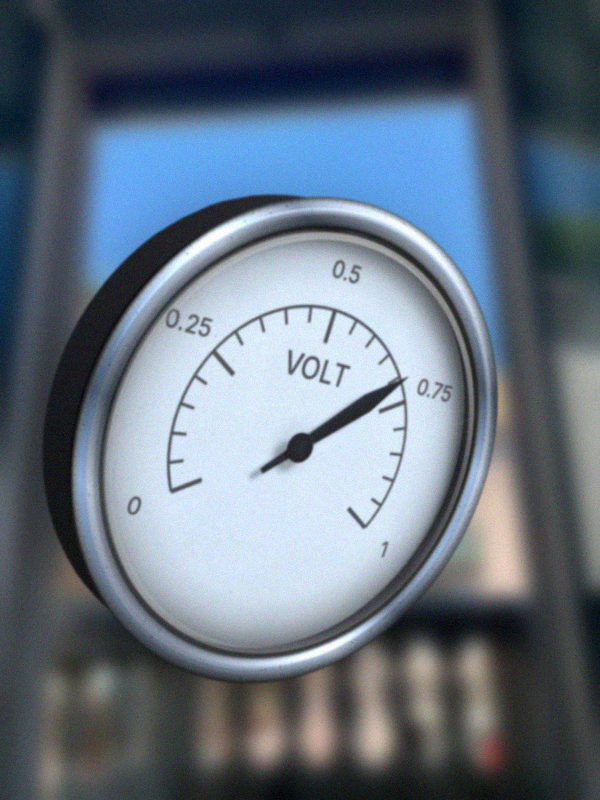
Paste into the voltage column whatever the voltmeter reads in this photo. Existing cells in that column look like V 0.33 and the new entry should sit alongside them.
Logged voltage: V 0.7
